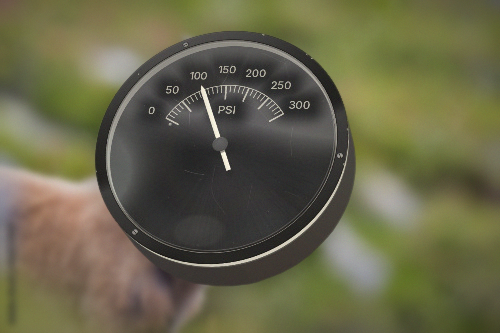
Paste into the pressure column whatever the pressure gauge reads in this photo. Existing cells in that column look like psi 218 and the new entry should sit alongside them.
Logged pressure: psi 100
